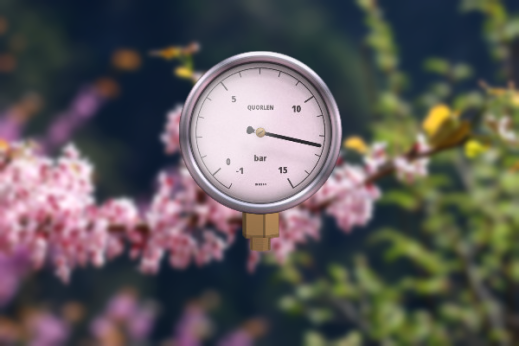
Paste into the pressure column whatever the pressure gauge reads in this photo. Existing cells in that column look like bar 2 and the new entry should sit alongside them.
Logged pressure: bar 12.5
